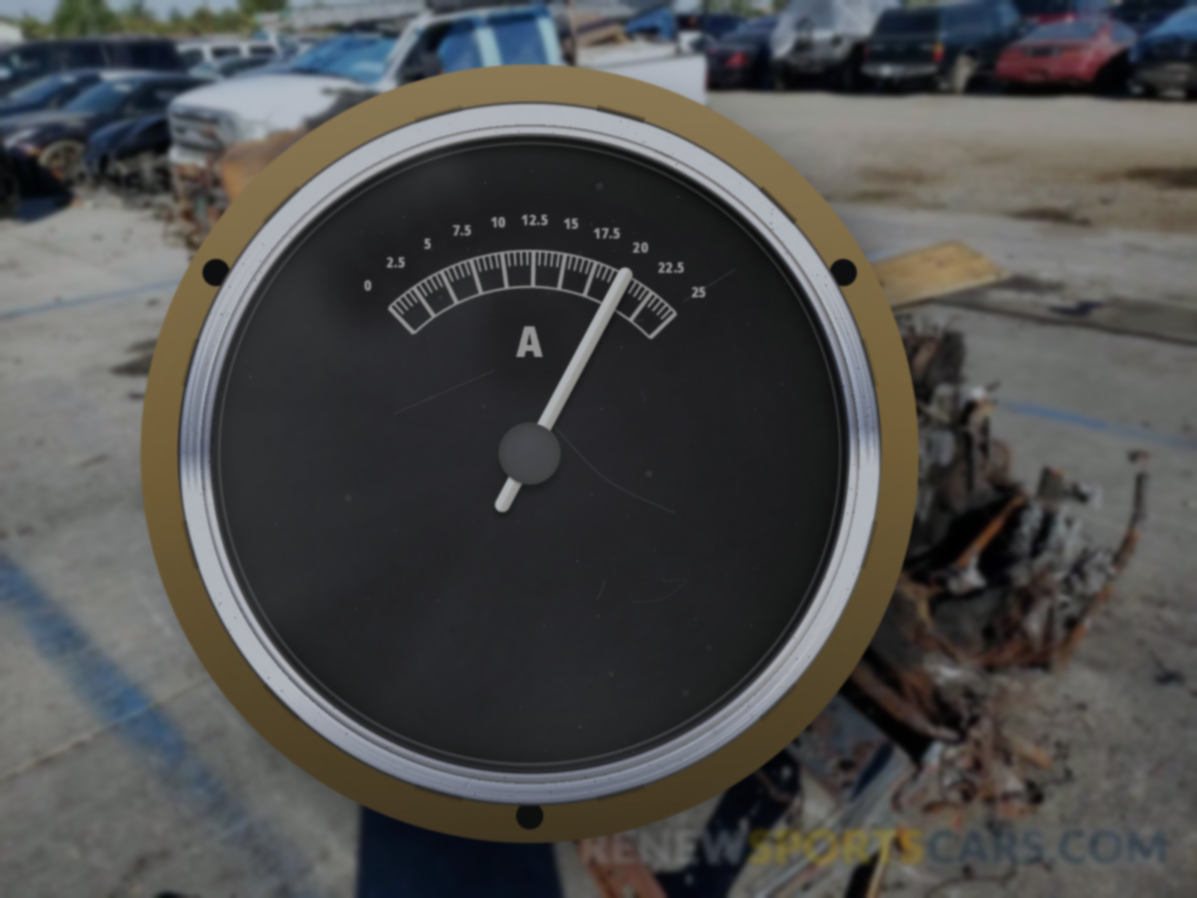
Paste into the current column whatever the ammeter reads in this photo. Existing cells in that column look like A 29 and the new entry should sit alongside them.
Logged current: A 20
